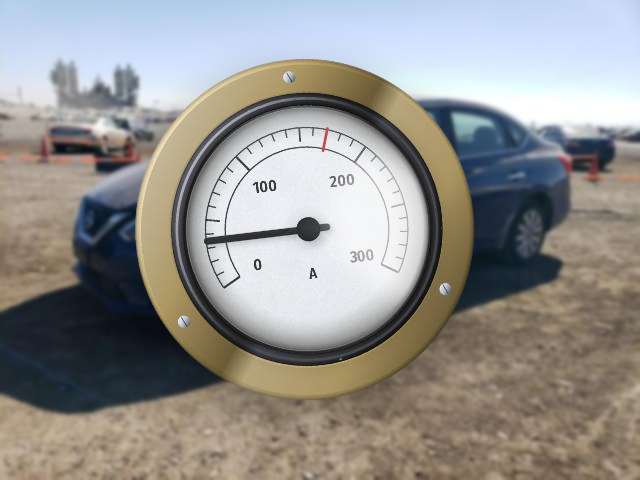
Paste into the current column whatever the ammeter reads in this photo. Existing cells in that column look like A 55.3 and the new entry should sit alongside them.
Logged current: A 35
